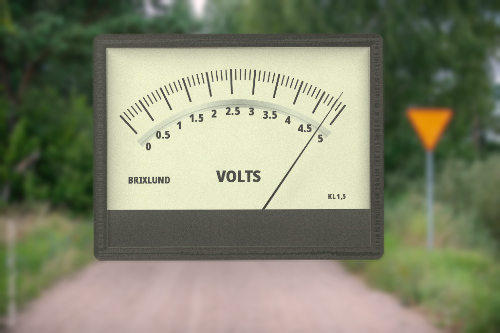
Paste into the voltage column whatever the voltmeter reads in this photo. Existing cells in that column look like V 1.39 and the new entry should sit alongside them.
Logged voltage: V 4.8
